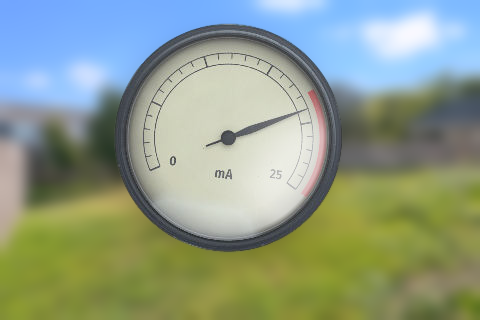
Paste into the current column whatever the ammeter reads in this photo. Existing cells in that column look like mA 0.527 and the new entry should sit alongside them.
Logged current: mA 19
